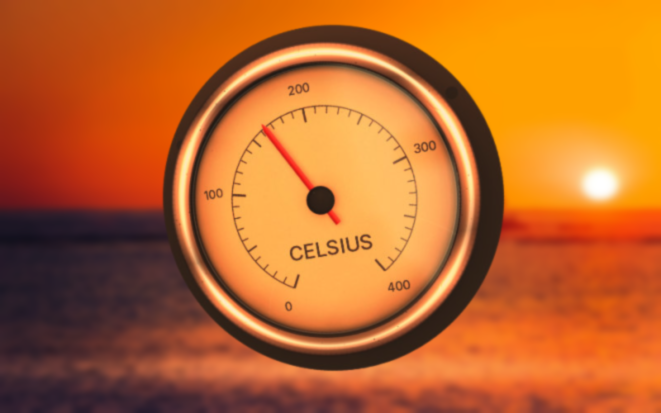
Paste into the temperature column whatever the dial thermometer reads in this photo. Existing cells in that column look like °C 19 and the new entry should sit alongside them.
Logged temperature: °C 165
